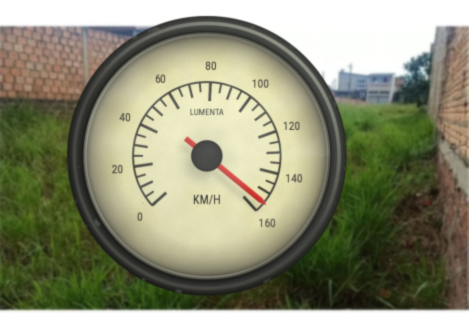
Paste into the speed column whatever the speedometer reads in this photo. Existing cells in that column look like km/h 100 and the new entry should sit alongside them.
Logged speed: km/h 155
